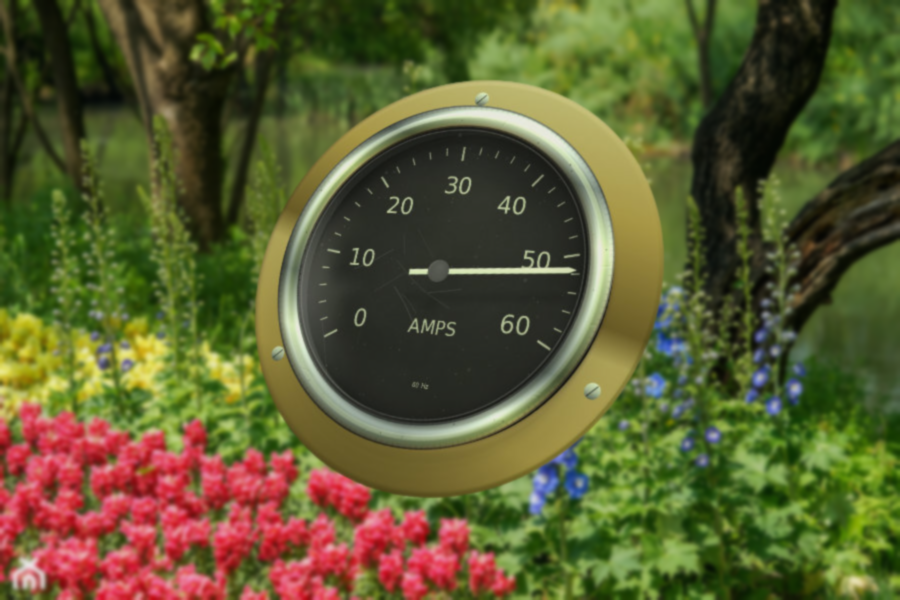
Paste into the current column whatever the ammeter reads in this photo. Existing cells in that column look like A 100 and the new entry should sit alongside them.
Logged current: A 52
